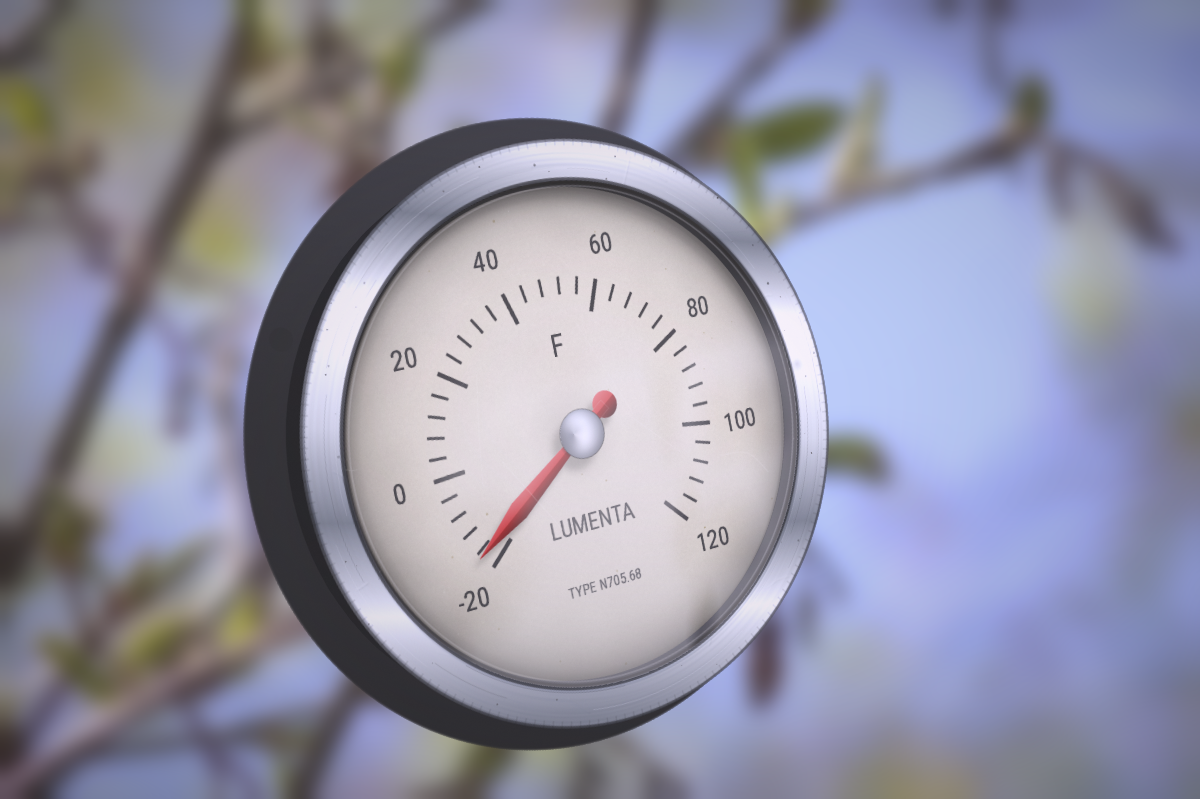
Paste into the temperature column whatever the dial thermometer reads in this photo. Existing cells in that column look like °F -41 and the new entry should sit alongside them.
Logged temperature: °F -16
